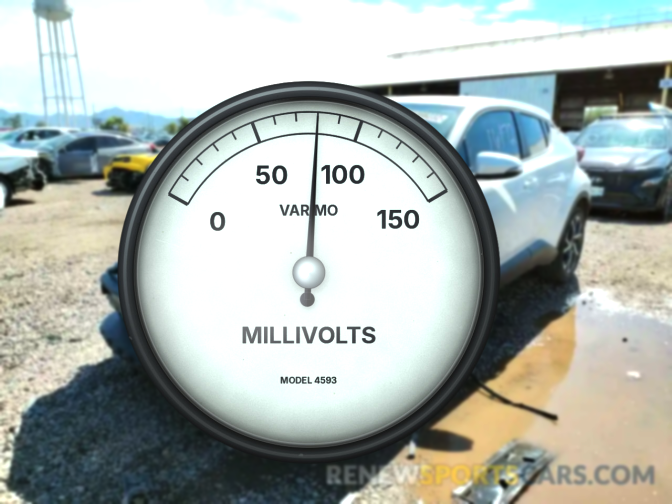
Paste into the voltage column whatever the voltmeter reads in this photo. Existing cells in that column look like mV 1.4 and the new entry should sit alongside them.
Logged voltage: mV 80
